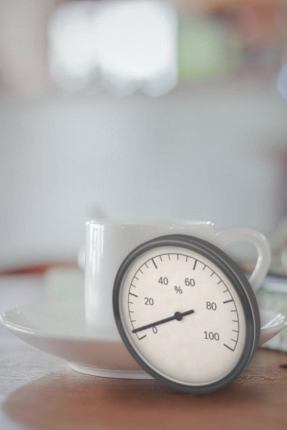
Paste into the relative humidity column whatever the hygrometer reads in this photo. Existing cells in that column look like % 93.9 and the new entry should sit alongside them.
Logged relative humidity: % 4
